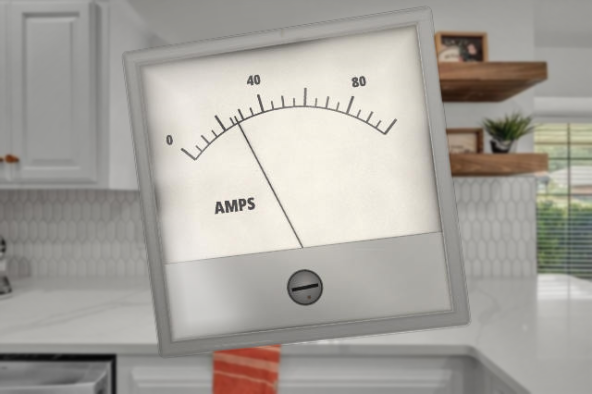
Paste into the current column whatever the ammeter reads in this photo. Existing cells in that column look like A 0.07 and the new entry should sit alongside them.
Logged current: A 27.5
